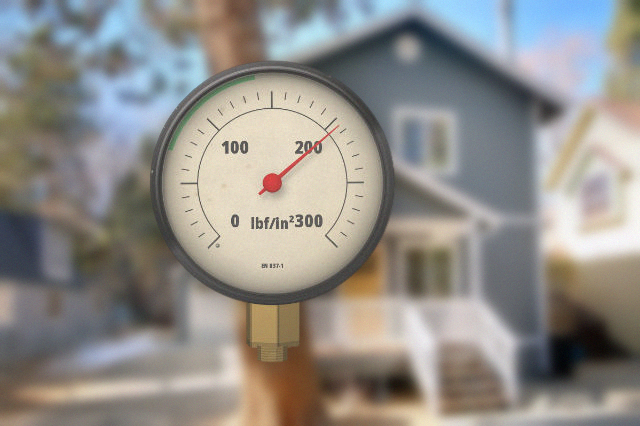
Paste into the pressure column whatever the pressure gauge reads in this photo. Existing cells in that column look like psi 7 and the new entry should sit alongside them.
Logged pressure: psi 205
